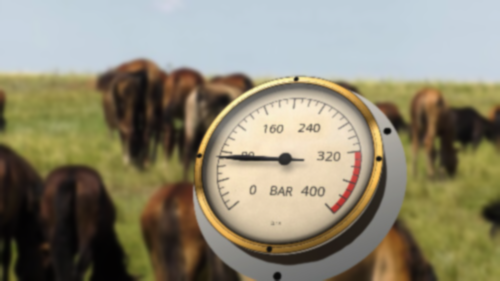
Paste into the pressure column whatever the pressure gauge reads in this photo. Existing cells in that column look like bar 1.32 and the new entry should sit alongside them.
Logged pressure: bar 70
